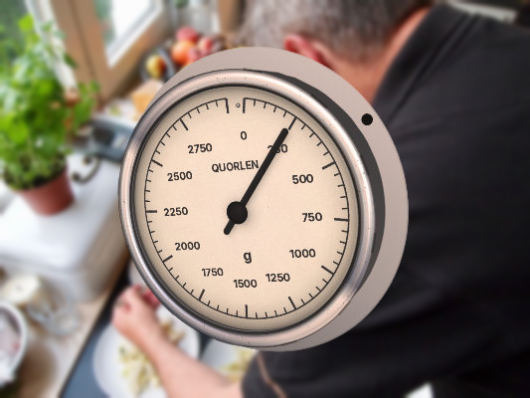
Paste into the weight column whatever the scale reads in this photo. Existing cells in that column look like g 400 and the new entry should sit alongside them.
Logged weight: g 250
